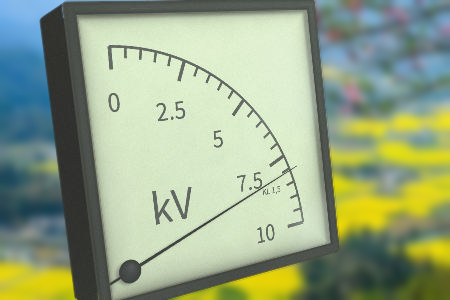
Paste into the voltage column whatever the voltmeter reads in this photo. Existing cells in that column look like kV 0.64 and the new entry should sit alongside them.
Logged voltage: kV 8
